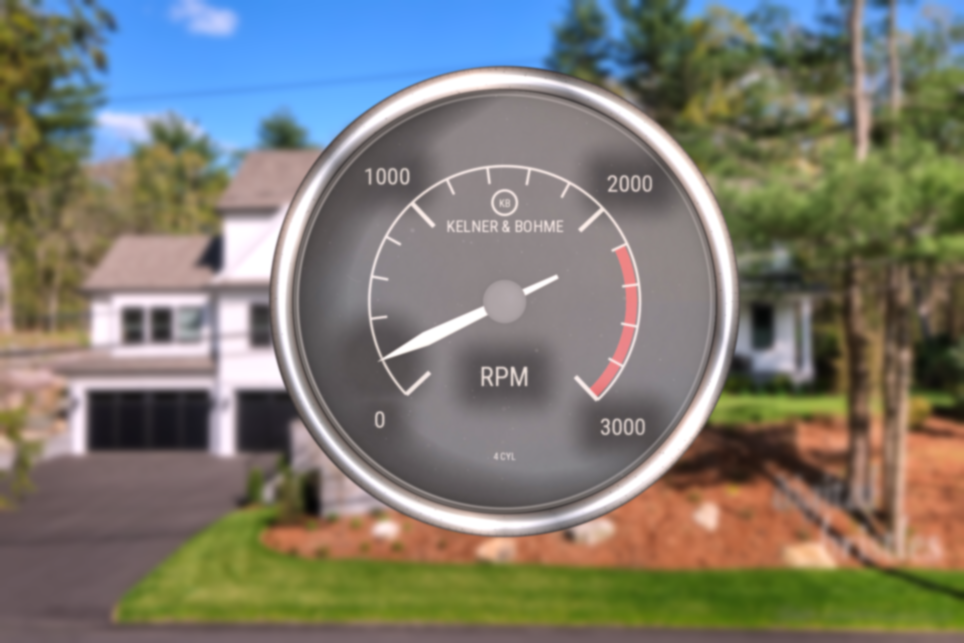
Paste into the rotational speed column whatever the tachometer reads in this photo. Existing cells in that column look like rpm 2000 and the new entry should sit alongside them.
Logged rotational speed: rpm 200
